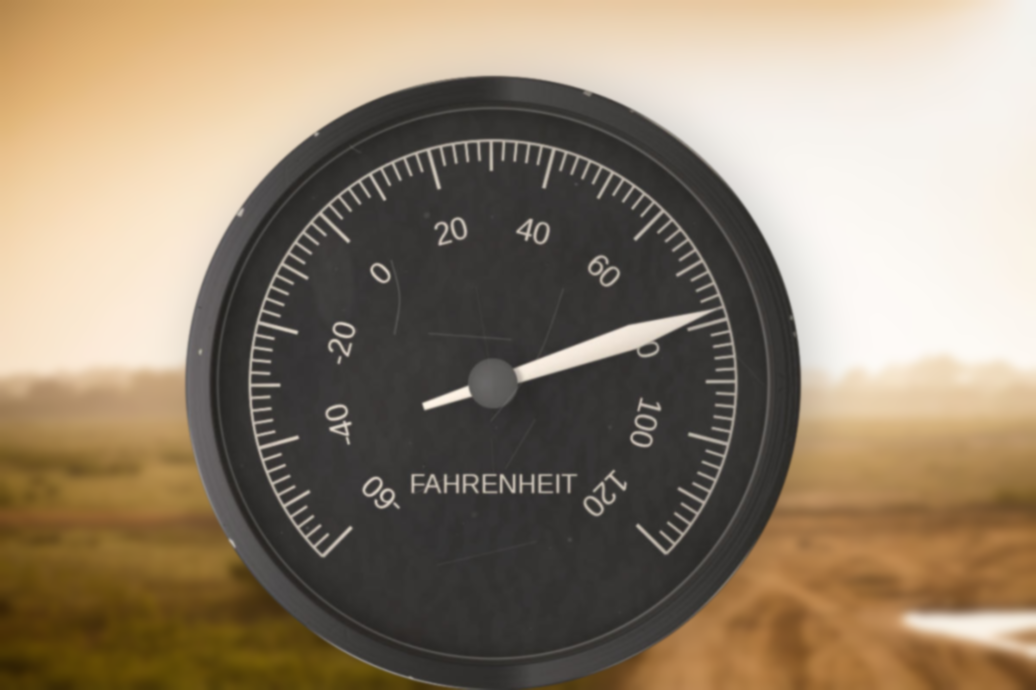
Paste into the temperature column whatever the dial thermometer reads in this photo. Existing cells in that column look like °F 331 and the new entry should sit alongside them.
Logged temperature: °F 78
